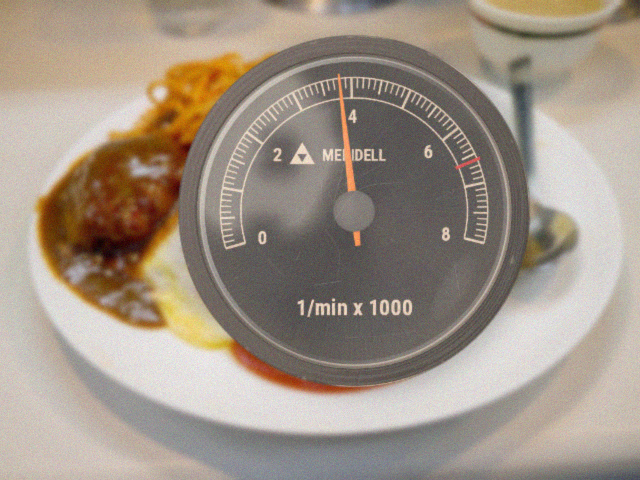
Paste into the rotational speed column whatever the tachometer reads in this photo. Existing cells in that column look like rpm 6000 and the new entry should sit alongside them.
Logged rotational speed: rpm 3800
